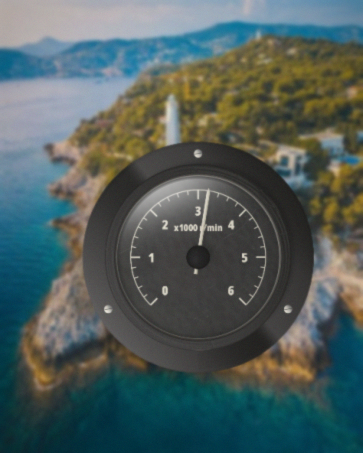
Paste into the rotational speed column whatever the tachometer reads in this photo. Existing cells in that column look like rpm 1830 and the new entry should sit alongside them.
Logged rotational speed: rpm 3200
